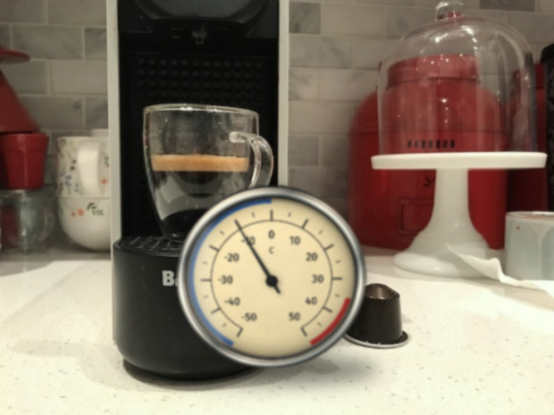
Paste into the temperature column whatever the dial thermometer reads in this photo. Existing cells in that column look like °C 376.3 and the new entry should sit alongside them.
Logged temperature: °C -10
